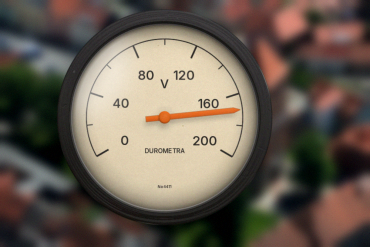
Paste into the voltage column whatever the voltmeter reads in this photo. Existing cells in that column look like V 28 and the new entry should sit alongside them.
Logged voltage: V 170
